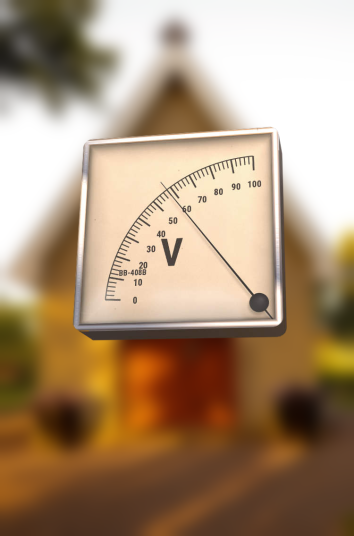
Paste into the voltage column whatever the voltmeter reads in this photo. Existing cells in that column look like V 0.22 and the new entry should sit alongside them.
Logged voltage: V 58
